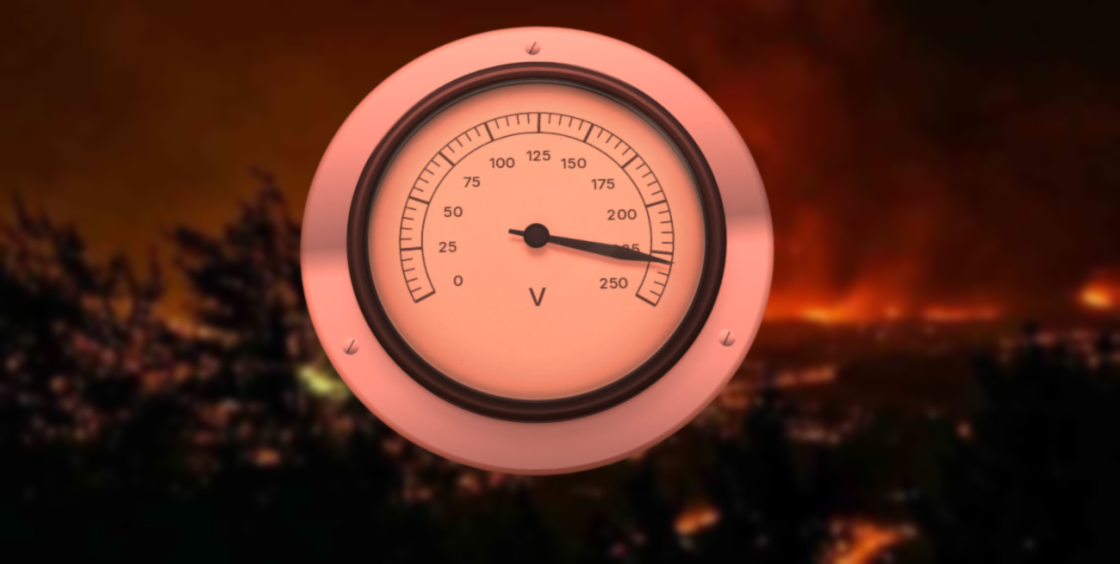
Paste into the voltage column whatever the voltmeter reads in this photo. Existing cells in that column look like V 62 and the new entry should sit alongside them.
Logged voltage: V 230
